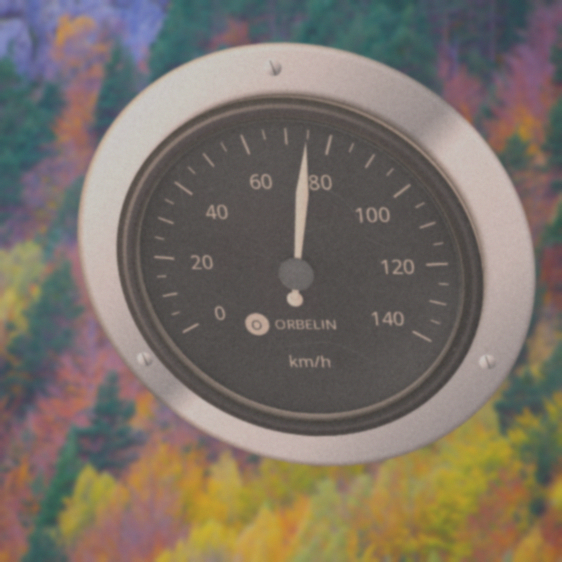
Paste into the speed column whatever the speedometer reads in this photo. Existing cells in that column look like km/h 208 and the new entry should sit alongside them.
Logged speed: km/h 75
